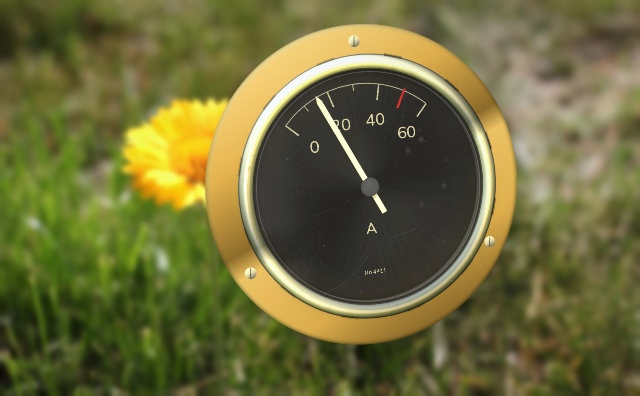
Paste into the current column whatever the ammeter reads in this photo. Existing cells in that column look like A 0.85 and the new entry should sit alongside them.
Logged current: A 15
